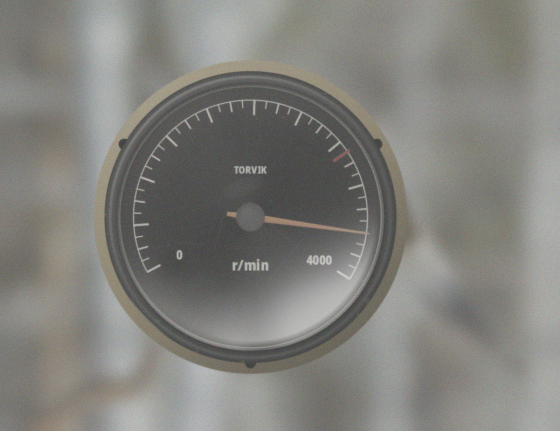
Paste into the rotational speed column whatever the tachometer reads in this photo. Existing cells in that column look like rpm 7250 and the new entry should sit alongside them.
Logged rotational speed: rpm 3600
